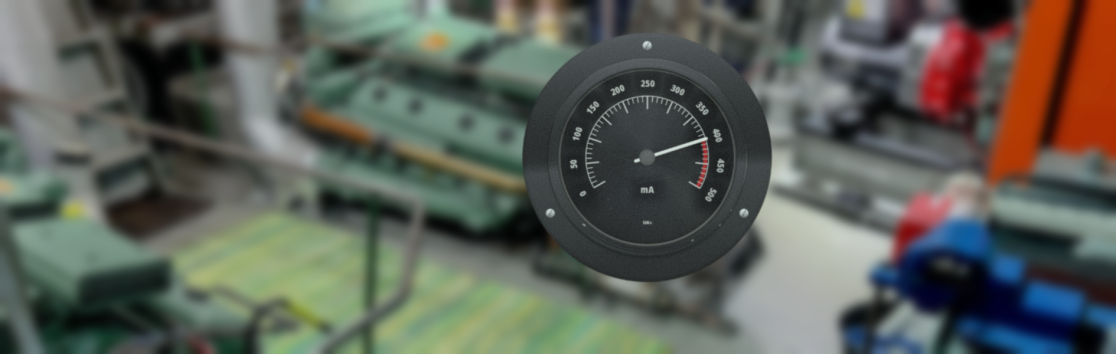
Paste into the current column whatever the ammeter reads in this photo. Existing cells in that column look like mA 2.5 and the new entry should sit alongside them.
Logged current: mA 400
